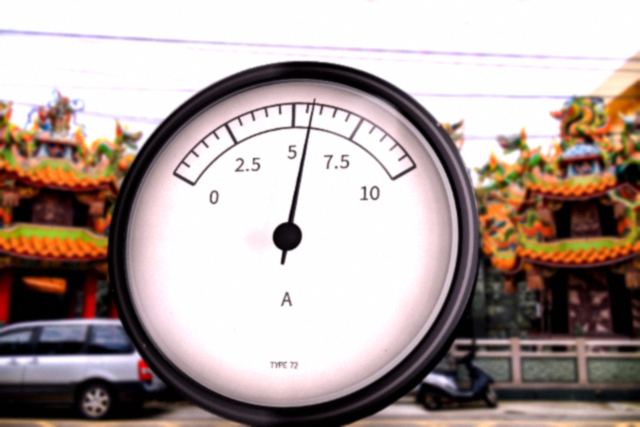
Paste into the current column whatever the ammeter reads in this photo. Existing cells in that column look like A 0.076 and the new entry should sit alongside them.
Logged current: A 5.75
